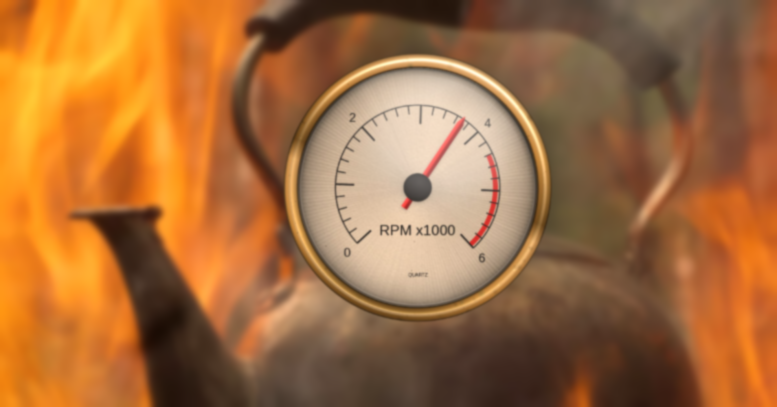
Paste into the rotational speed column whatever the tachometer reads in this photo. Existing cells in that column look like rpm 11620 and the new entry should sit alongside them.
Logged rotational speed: rpm 3700
